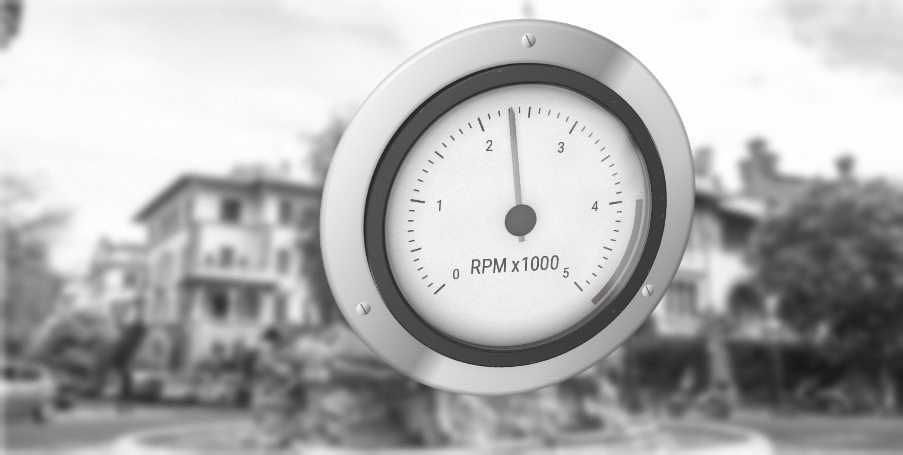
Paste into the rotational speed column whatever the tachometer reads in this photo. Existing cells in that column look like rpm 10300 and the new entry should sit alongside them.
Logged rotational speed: rpm 2300
